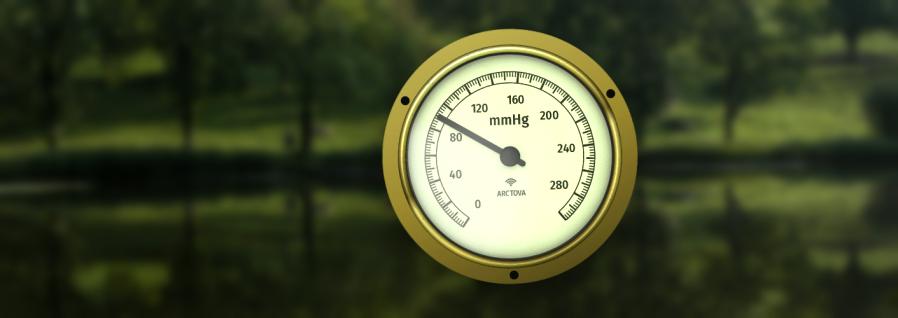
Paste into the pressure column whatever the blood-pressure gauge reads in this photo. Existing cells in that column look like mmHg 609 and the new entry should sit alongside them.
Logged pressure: mmHg 90
